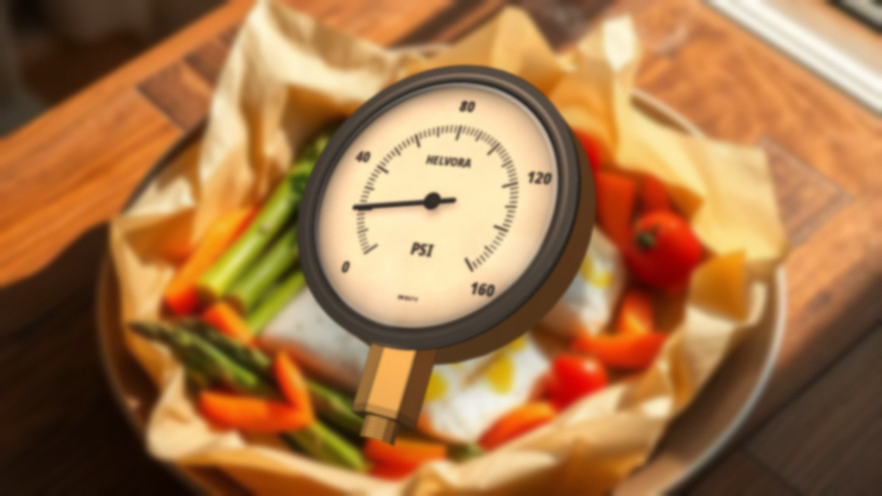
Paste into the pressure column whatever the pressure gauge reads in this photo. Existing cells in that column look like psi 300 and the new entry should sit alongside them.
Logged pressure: psi 20
